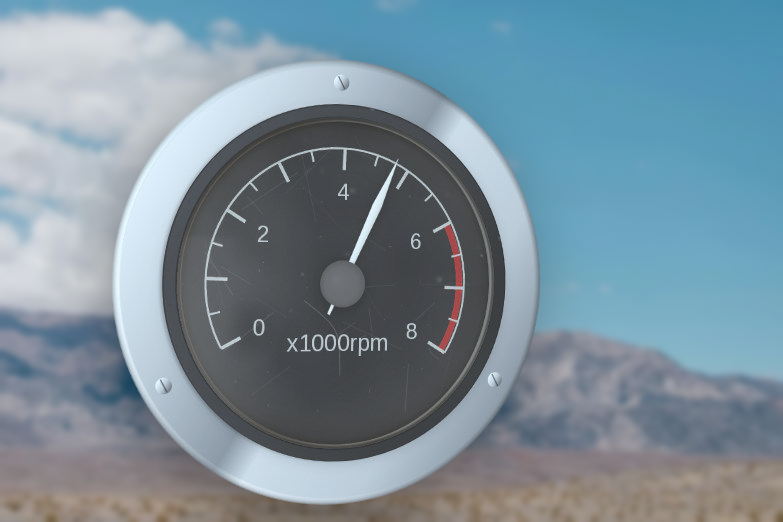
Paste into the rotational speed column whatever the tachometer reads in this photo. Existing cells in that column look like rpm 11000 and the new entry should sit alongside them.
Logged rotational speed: rpm 4750
